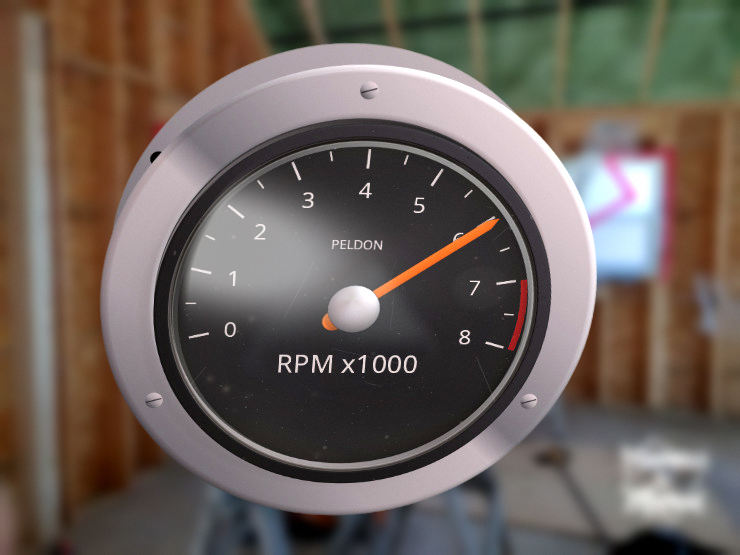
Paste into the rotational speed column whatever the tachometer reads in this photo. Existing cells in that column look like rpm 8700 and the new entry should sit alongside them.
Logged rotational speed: rpm 6000
